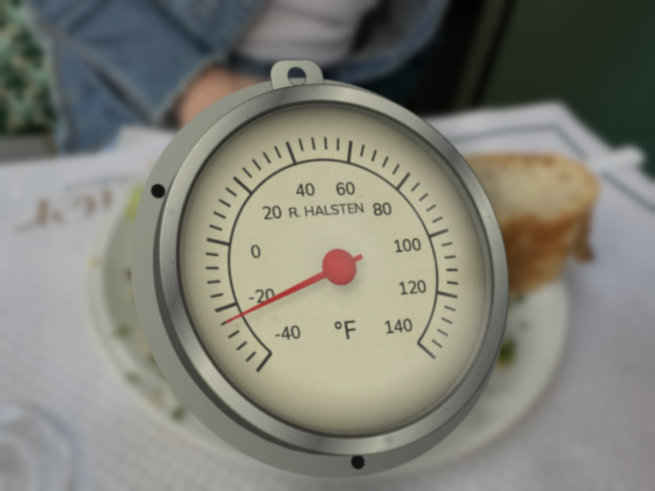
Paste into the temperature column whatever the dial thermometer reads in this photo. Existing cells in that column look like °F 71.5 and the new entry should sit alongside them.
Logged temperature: °F -24
